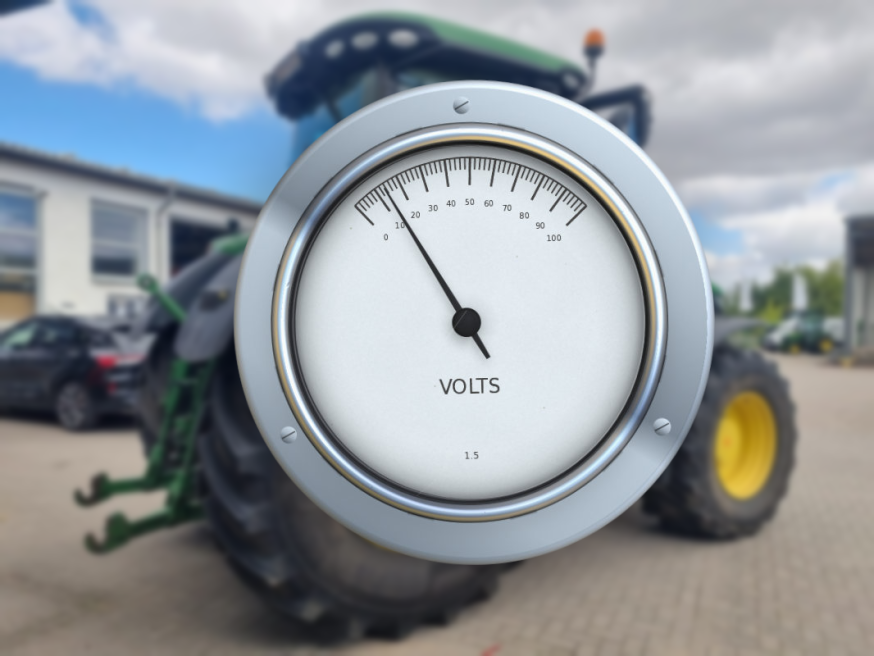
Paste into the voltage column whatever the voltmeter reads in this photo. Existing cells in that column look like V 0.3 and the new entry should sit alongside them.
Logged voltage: V 14
